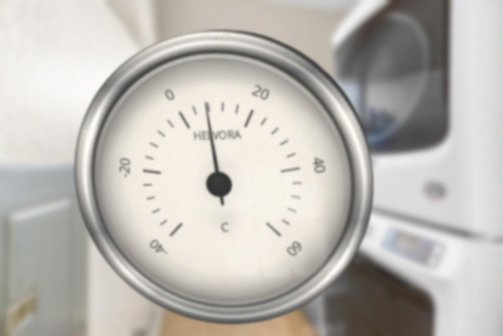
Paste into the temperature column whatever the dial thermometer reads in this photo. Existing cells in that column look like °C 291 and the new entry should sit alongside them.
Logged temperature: °C 8
